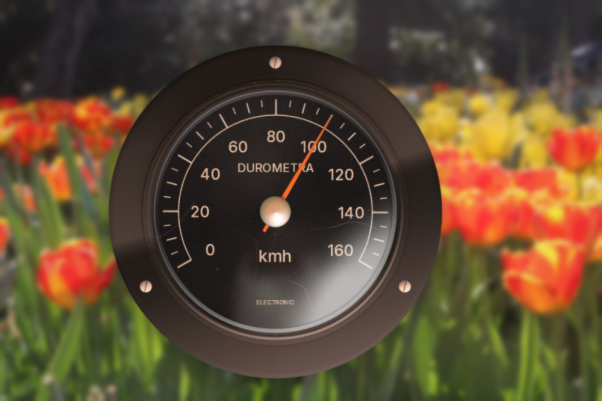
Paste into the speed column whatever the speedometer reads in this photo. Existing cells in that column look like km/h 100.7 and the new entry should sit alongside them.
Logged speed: km/h 100
